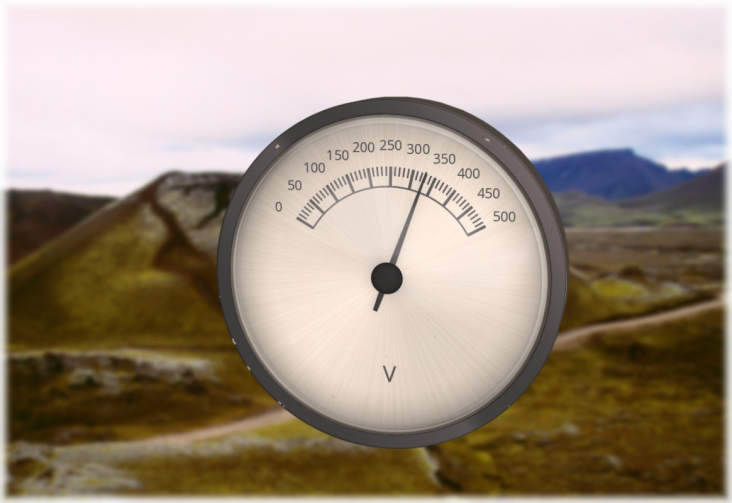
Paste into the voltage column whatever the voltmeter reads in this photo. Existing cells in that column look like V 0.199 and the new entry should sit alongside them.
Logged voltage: V 330
